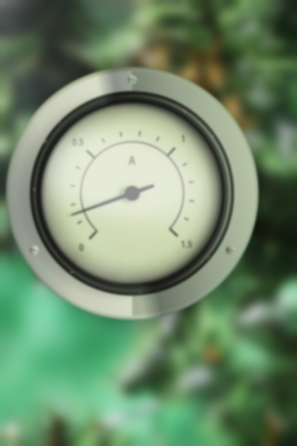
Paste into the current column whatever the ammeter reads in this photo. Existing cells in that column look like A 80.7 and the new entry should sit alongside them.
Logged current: A 0.15
